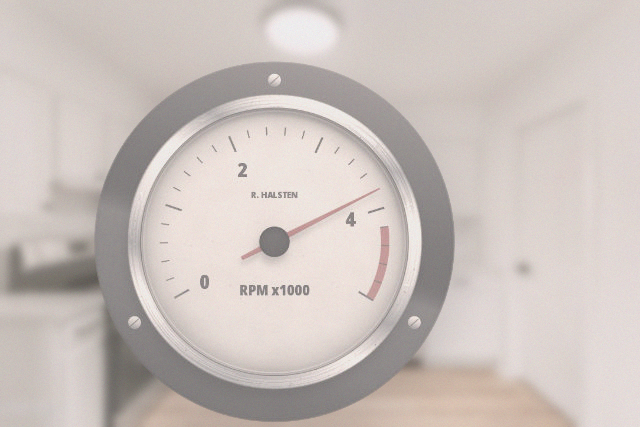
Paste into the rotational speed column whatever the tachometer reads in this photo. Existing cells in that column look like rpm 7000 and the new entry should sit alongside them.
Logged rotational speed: rpm 3800
